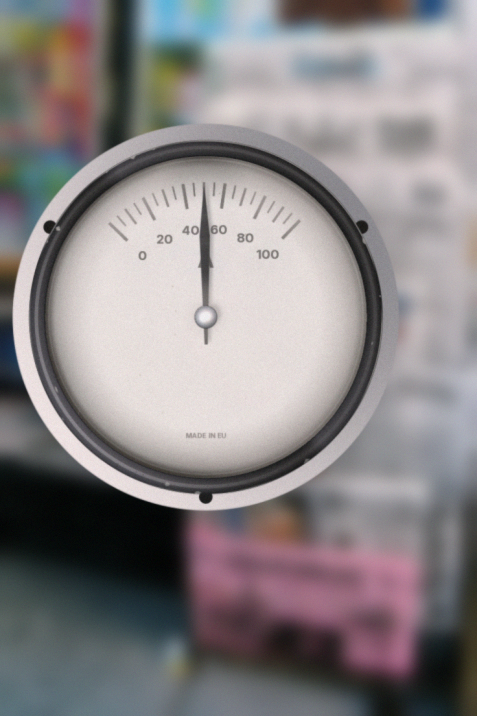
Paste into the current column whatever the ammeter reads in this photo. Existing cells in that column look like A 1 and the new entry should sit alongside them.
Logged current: A 50
